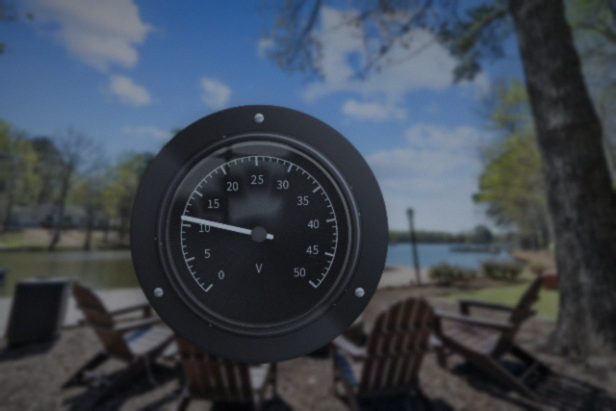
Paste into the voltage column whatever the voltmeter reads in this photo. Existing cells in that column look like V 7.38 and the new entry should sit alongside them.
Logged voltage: V 11
